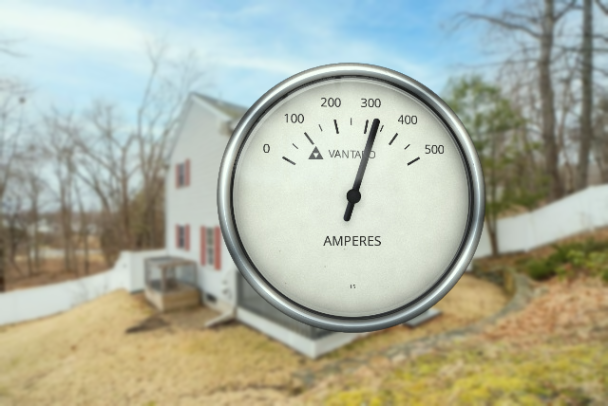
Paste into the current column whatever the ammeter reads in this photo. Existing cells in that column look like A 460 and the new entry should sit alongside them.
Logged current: A 325
